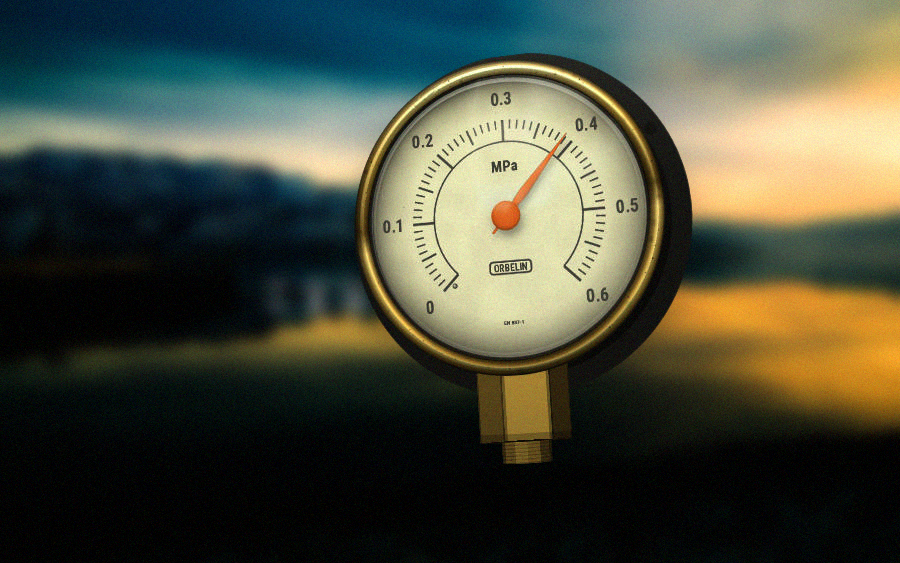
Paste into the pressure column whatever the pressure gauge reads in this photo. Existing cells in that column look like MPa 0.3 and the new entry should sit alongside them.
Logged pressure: MPa 0.39
